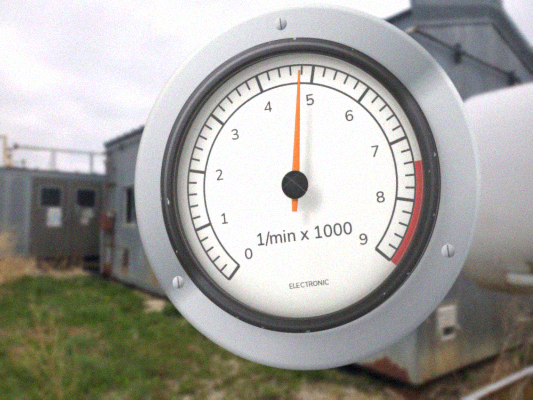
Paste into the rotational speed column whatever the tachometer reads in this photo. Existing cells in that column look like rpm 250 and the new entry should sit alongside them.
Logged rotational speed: rpm 4800
